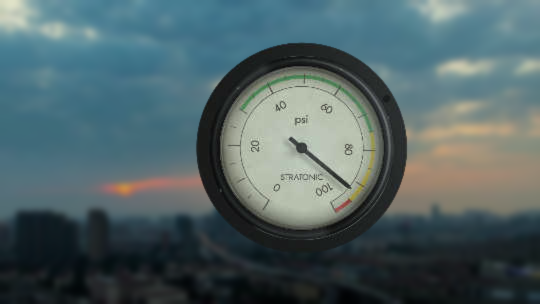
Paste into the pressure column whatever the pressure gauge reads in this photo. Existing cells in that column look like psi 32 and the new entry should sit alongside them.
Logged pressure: psi 92.5
